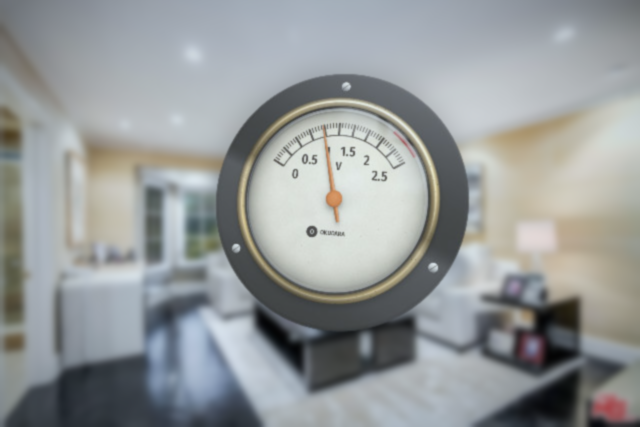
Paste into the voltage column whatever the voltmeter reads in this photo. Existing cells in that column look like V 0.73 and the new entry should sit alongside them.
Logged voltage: V 1
